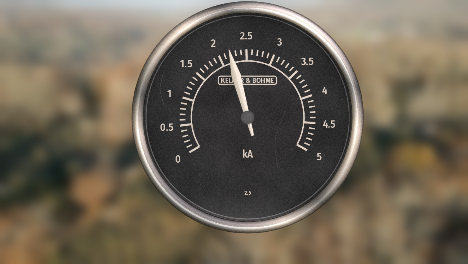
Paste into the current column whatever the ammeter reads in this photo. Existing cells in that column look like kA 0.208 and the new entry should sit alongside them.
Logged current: kA 2.2
